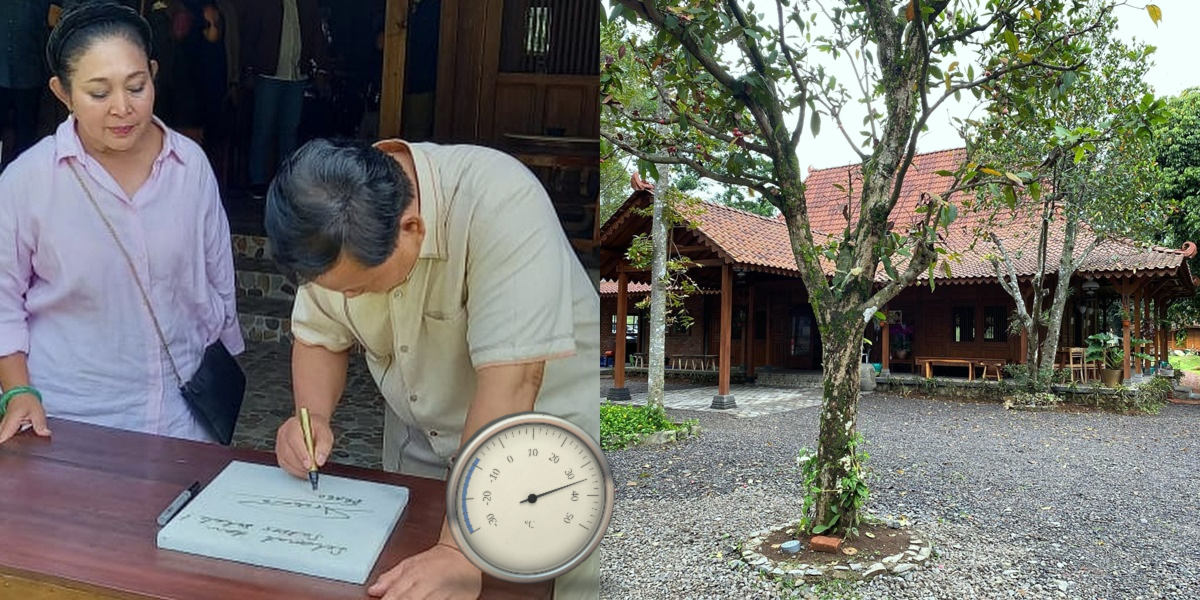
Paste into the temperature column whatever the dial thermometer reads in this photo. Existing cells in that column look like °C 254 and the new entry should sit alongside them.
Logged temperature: °C 34
